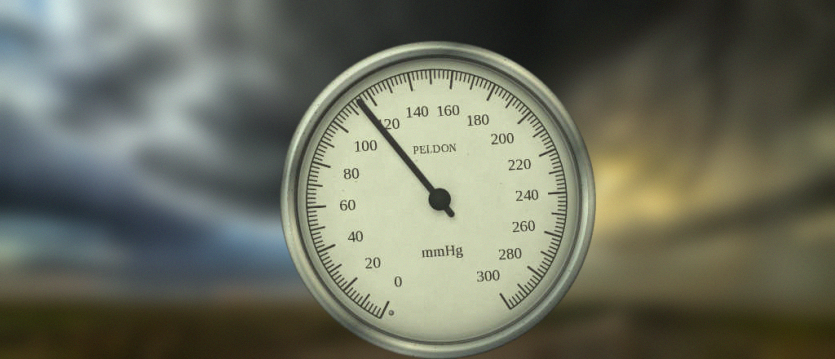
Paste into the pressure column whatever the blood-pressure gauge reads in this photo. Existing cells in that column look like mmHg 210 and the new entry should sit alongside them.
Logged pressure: mmHg 114
